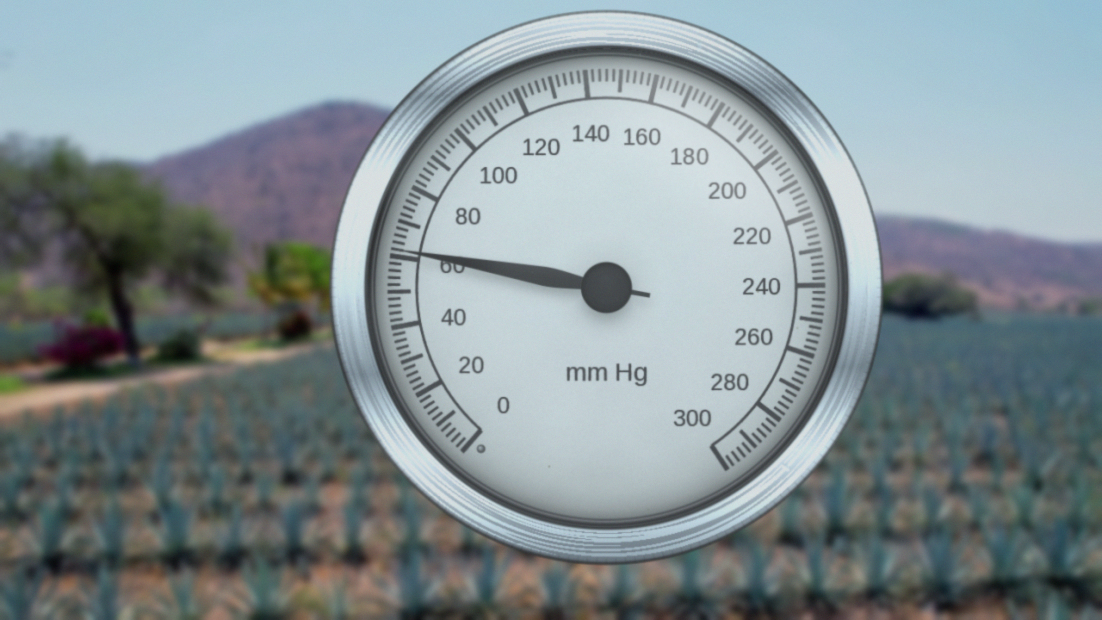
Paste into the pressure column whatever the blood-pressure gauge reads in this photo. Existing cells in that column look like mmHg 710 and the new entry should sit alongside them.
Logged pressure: mmHg 62
